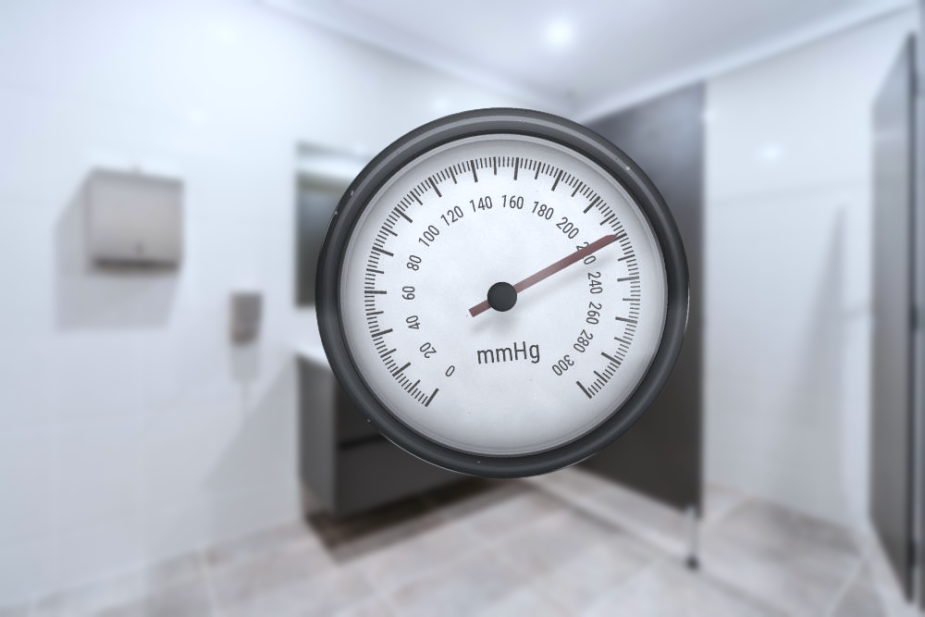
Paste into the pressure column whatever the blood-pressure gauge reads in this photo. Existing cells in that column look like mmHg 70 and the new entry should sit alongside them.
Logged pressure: mmHg 218
